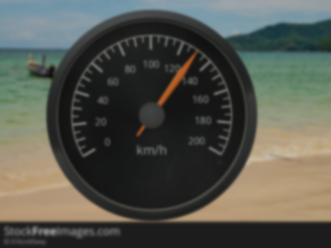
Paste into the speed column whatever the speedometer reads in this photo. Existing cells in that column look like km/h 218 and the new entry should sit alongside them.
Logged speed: km/h 130
